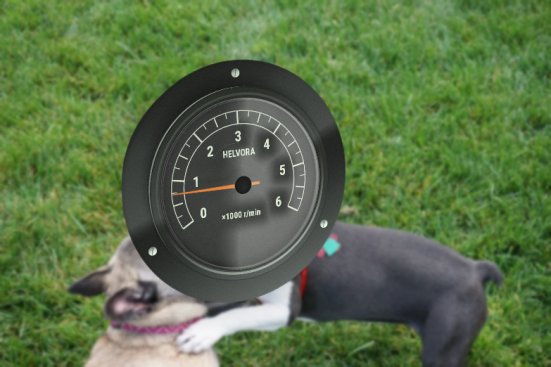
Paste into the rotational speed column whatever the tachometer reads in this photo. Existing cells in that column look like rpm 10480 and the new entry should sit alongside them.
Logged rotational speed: rpm 750
